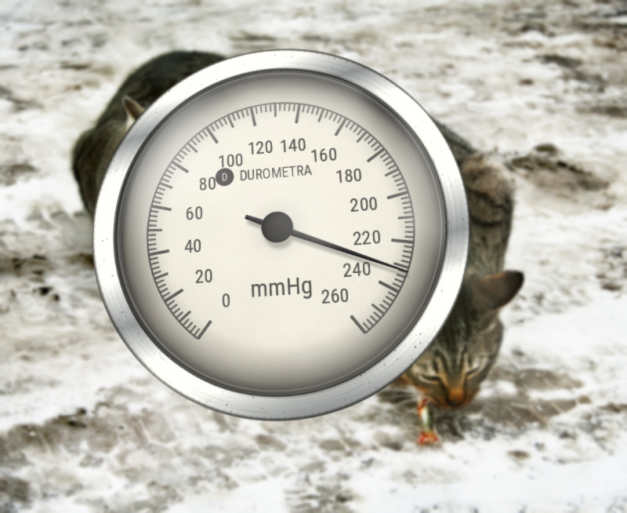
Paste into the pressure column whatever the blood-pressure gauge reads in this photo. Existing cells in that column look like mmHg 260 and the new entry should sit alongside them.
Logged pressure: mmHg 232
